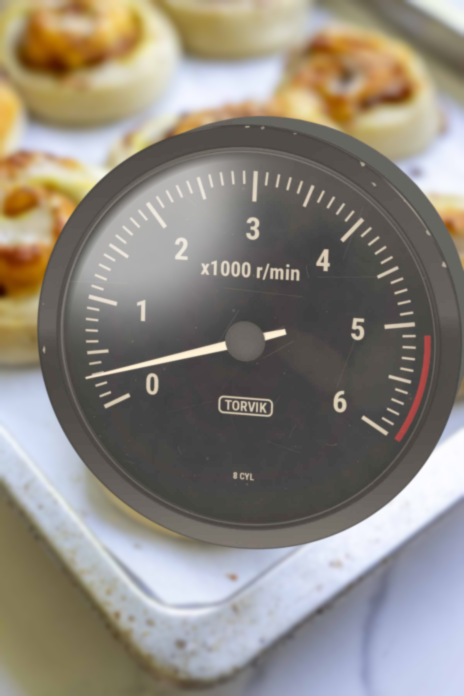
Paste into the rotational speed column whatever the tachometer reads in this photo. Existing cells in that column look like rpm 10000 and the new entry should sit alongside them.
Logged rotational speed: rpm 300
